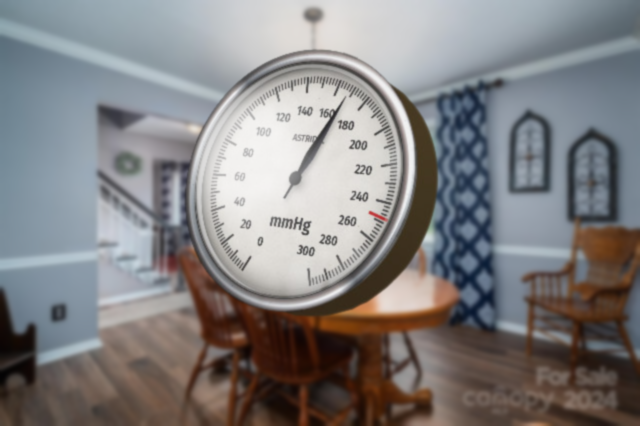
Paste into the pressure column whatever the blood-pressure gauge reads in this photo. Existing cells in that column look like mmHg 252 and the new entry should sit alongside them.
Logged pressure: mmHg 170
